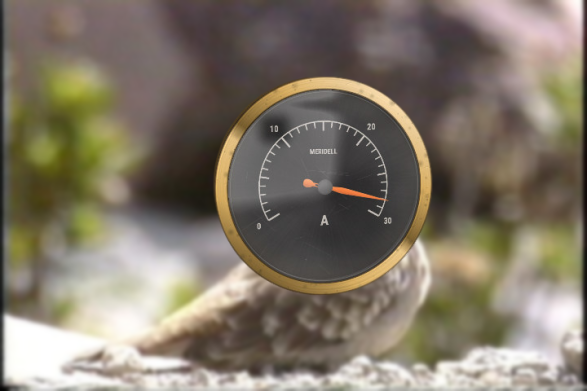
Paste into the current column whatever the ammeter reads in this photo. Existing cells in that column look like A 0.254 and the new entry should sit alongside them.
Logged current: A 28
